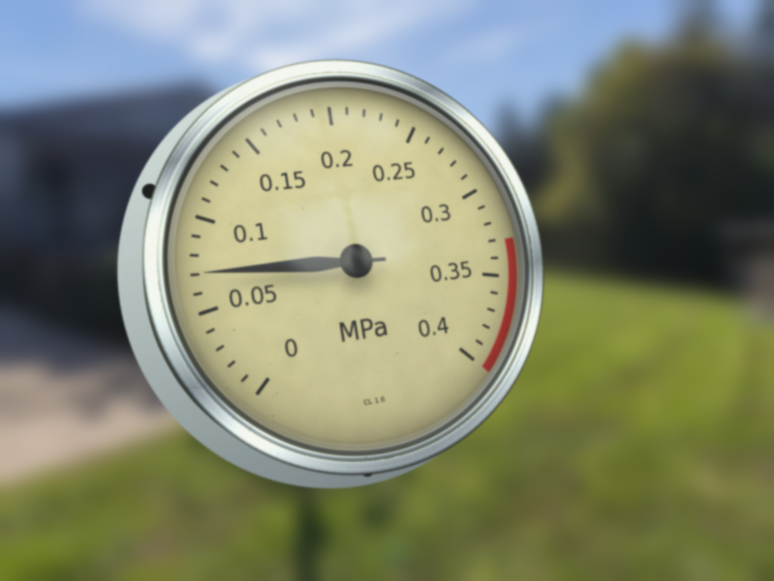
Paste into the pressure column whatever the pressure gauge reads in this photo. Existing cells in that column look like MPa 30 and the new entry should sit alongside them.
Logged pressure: MPa 0.07
